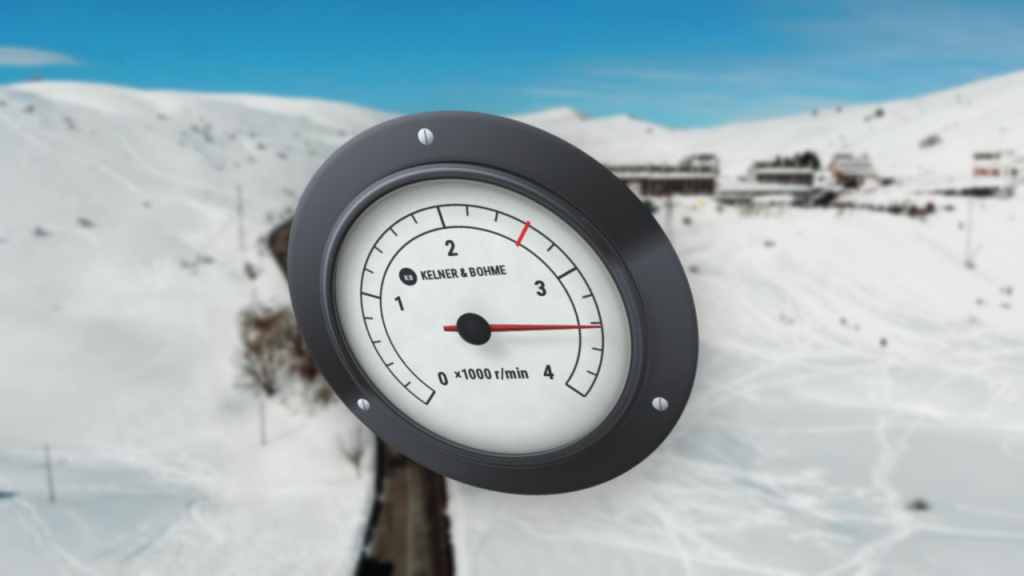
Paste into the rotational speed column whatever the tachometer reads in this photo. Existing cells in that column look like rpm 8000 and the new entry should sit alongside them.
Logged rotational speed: rpm 3400
